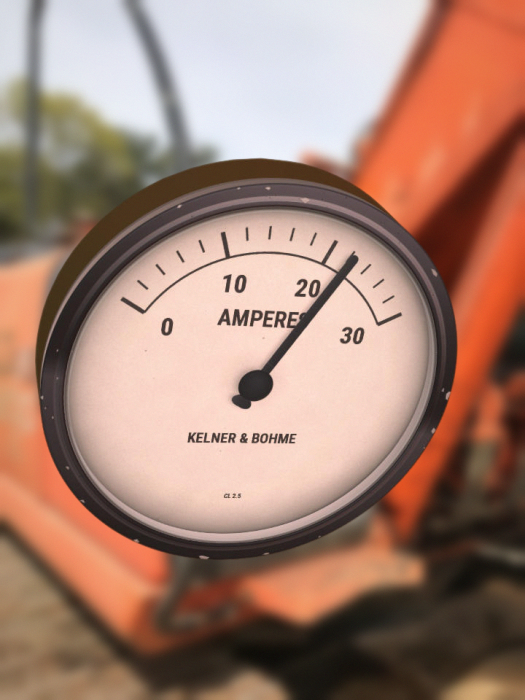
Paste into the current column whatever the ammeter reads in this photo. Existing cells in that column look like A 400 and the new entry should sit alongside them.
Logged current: A 22
